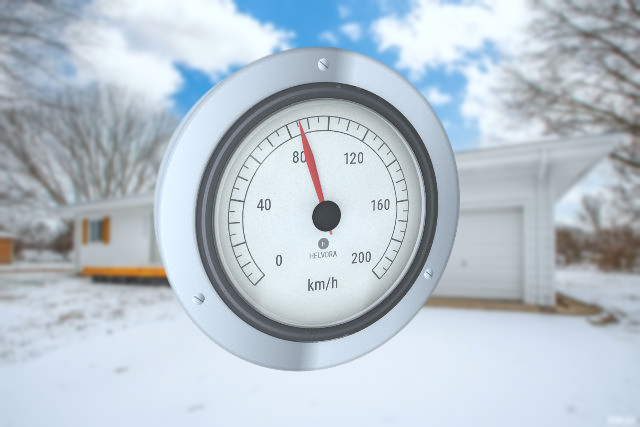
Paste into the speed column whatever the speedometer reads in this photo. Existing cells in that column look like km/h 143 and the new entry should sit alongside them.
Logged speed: km/h 85
